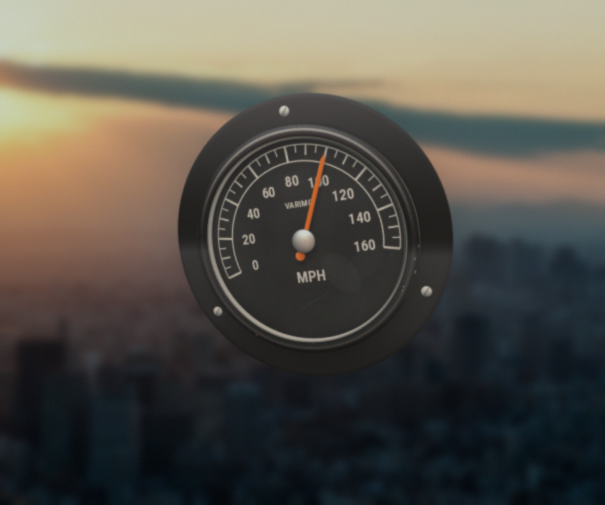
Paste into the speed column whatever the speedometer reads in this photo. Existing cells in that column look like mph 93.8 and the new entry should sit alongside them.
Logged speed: mph 100
